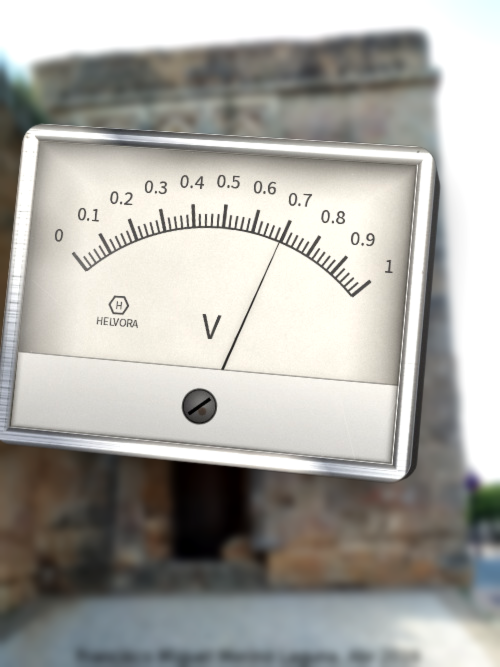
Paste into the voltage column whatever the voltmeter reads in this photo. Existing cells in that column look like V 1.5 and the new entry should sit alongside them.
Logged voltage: V 0.7
